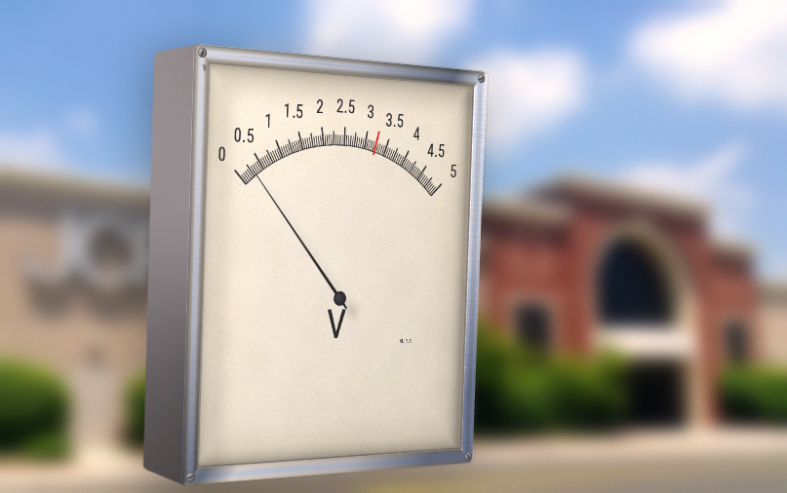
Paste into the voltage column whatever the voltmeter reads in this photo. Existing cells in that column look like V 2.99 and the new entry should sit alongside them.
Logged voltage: V 0.25
